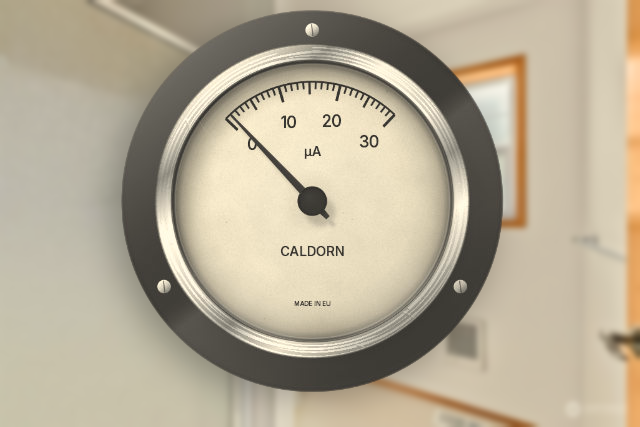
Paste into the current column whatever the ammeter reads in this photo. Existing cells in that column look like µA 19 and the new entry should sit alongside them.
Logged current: µA 1
